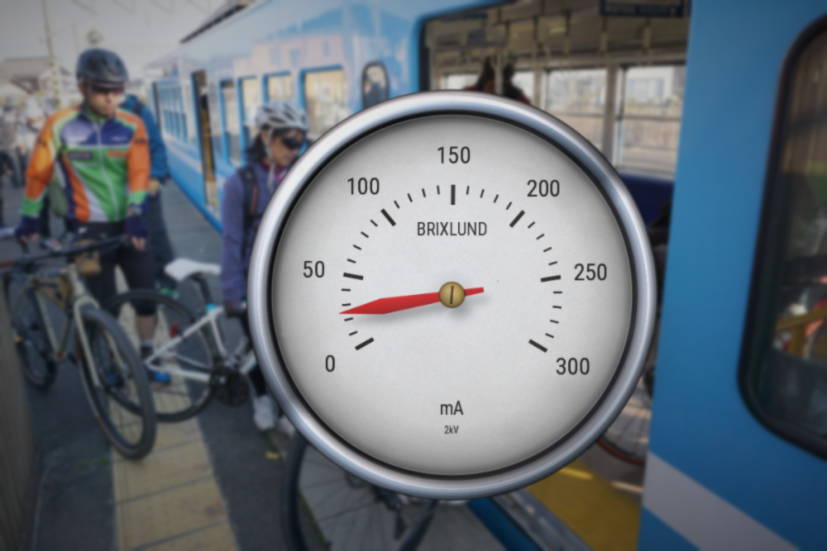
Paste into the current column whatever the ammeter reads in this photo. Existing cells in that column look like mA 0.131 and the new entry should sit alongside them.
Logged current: mA 25
